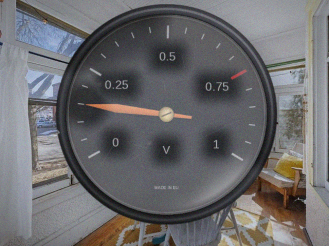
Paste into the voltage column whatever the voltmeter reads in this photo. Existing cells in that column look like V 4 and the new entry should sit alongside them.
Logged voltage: V 0.15
